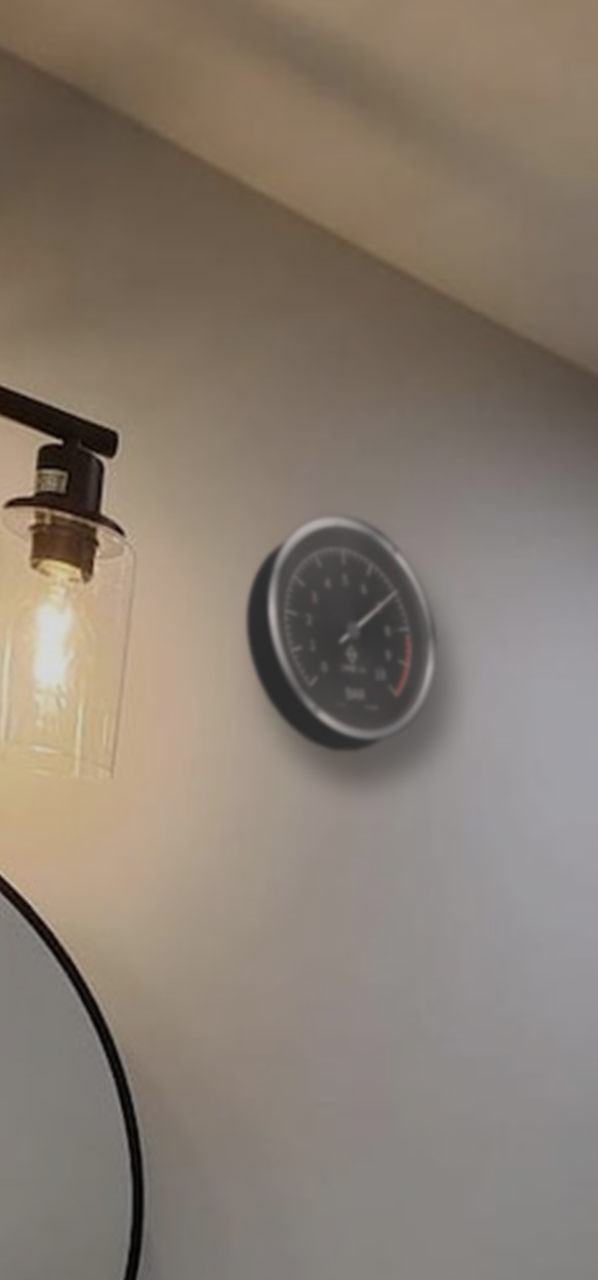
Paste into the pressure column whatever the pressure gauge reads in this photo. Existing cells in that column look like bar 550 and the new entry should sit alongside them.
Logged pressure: bar 7
